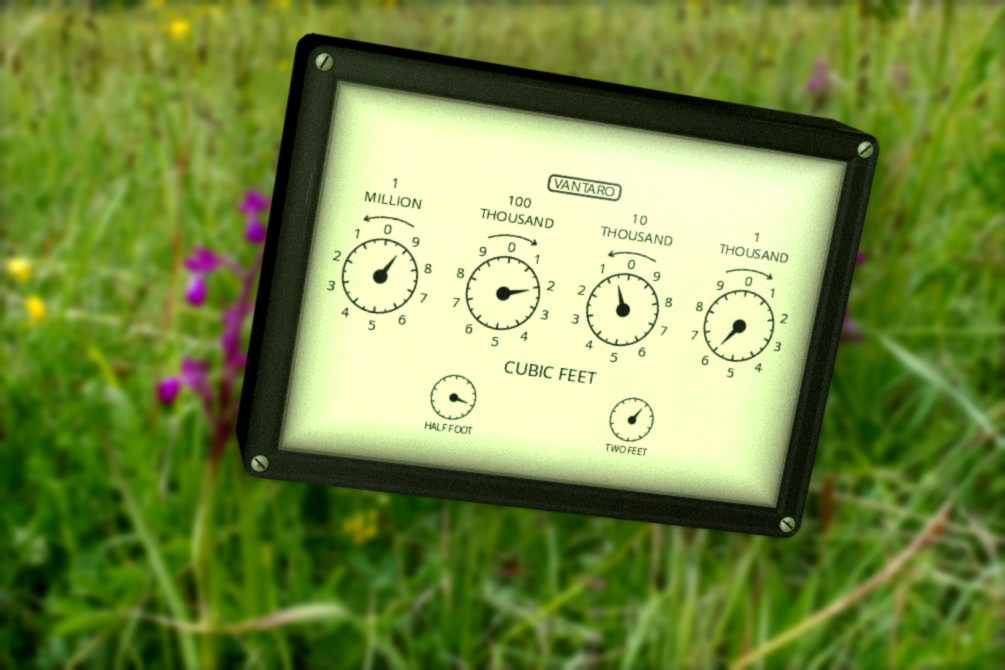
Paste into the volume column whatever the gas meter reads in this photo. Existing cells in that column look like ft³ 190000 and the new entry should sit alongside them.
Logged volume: ft³ 920600
